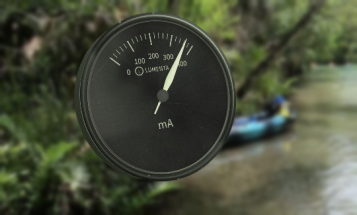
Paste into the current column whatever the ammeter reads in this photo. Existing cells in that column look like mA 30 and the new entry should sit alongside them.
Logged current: mA 360
